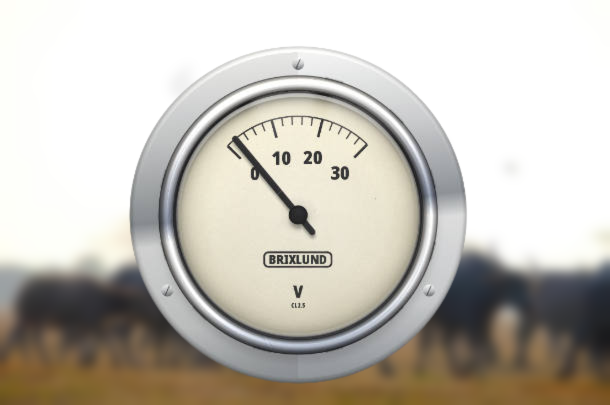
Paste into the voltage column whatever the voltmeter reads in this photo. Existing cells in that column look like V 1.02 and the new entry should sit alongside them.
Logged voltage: V 2
